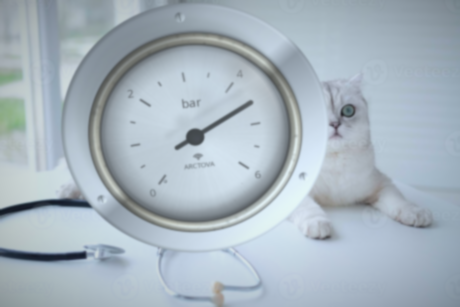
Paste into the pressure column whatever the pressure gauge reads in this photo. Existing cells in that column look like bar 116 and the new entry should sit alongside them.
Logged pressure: bar 4.5
